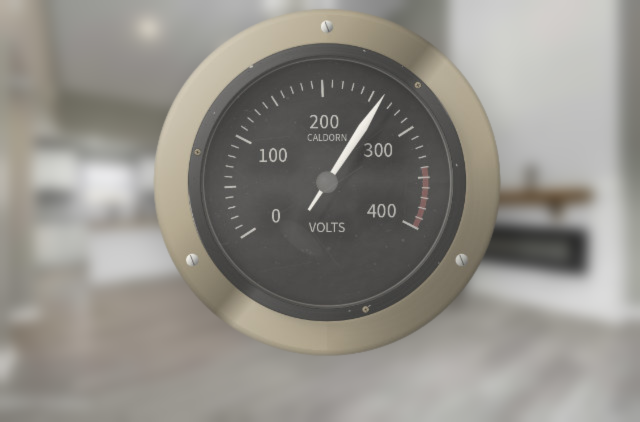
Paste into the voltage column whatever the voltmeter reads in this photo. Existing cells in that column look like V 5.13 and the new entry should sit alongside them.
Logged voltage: V 260
